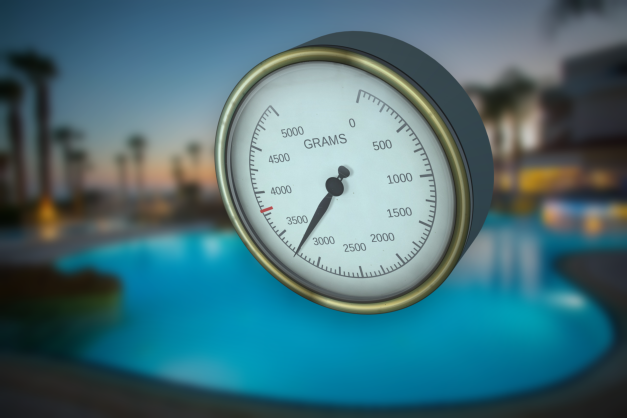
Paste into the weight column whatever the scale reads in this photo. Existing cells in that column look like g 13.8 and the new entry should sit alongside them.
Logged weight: g 3250
